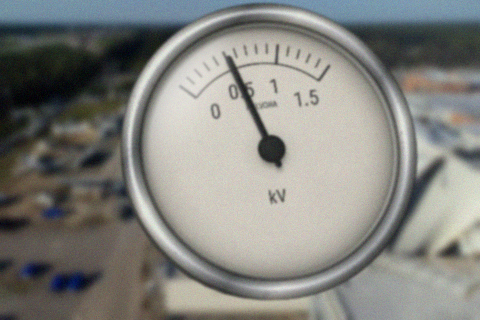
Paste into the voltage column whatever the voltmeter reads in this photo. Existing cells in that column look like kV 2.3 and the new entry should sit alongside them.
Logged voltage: kV 0.5
